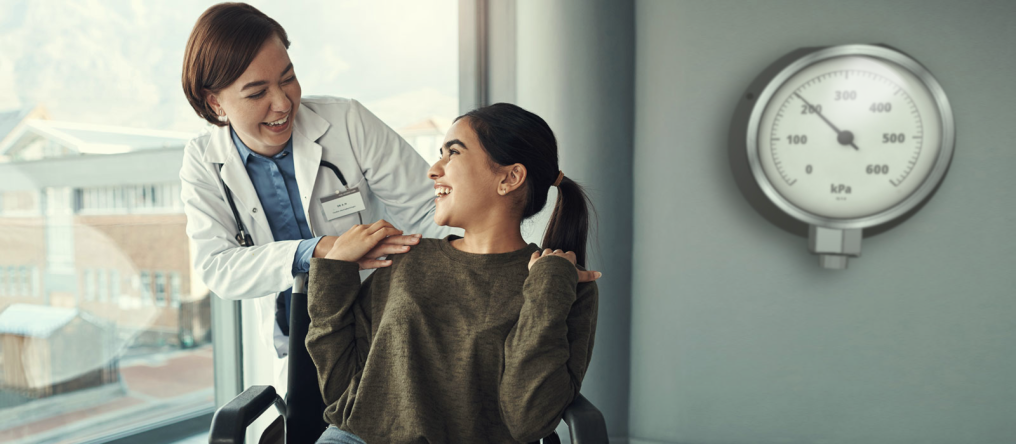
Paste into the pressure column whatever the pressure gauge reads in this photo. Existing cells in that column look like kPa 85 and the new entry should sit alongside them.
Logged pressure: kPa 200
